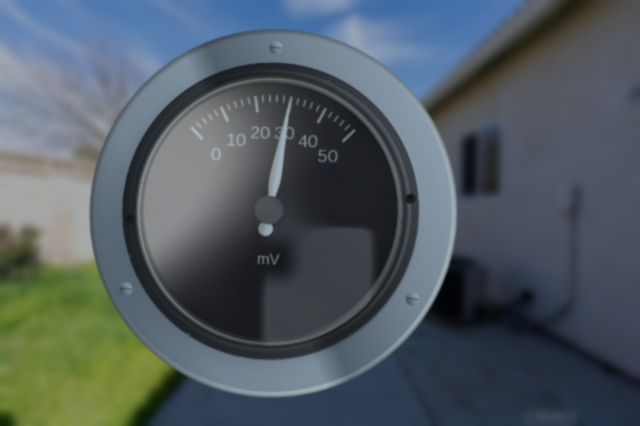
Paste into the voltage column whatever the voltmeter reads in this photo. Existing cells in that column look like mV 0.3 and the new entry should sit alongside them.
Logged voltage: mV 30
